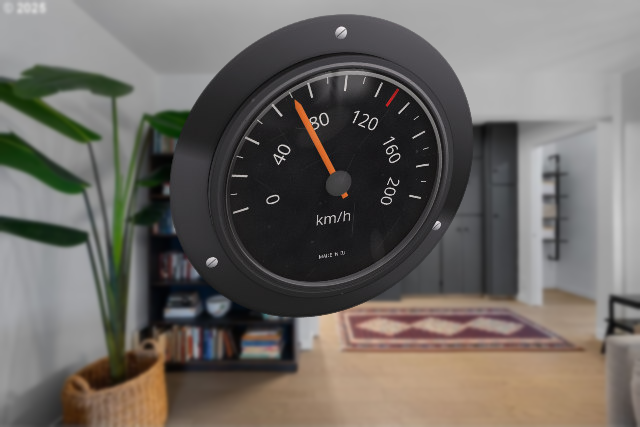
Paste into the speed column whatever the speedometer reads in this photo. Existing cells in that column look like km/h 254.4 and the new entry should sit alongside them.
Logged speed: km/h 70
